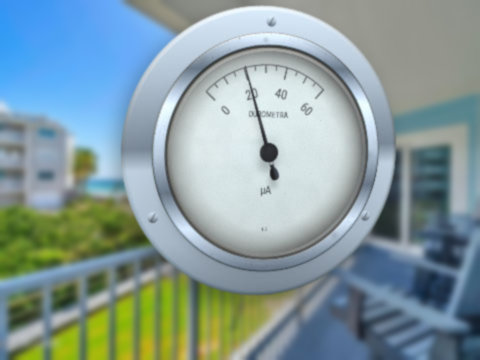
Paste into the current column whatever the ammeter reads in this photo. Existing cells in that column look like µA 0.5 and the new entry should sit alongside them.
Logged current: µA 20
